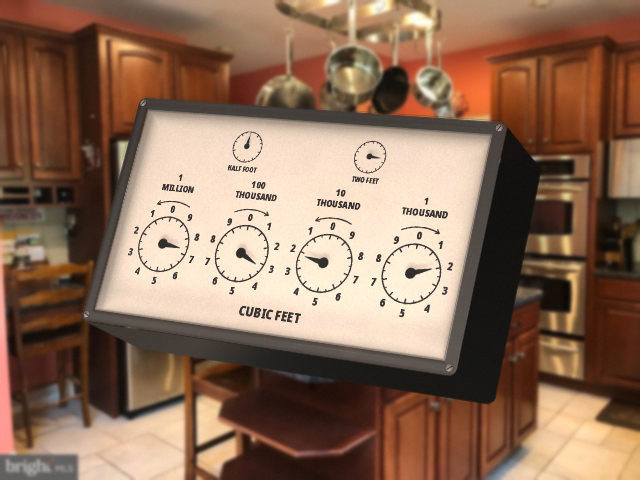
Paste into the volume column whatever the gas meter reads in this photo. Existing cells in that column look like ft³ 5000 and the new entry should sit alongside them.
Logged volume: ft³ 732200
